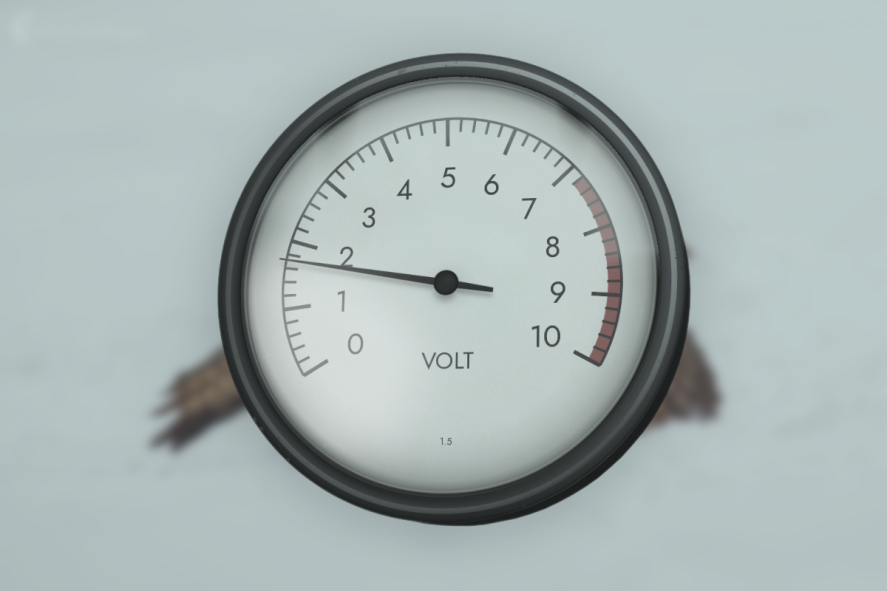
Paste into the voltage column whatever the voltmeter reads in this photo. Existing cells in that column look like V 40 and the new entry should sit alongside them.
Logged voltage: V 1.7
